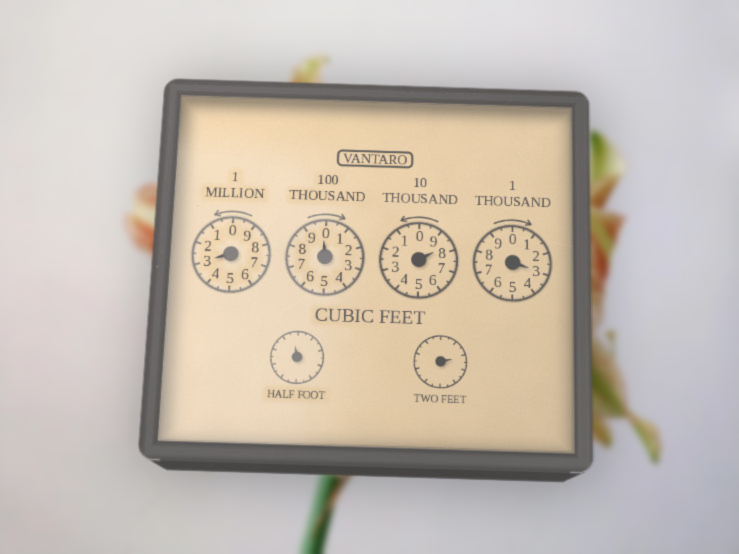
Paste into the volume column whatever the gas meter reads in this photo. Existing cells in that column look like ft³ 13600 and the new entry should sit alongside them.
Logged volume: ft³ 298300
